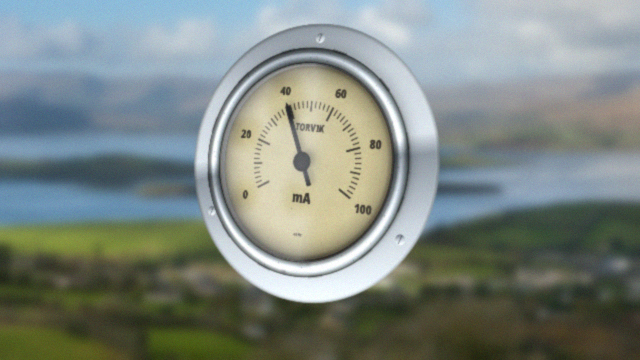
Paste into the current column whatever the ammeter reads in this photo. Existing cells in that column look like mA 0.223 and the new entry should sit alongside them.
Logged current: mA 40
